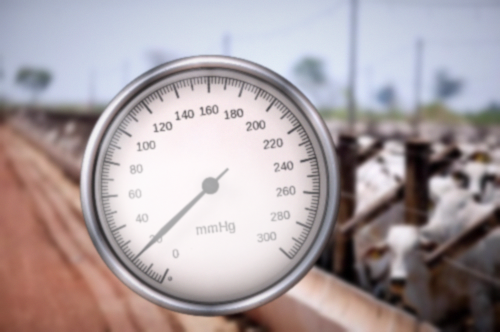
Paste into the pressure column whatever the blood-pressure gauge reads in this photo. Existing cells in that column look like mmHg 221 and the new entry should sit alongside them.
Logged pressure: mmHg 20
